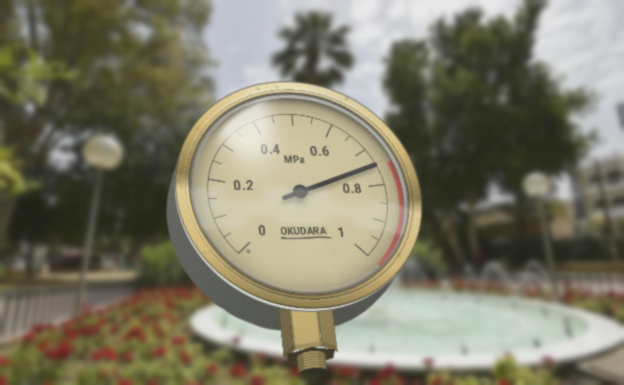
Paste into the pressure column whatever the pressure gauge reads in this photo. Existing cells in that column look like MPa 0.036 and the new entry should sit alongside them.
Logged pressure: MPa 0.75
